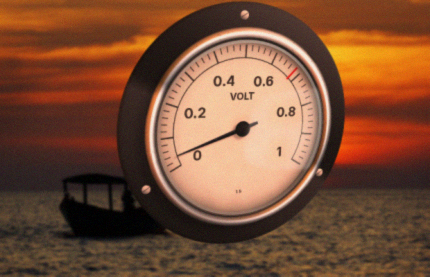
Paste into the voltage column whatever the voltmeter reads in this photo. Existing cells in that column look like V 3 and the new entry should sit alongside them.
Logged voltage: V 0.04
